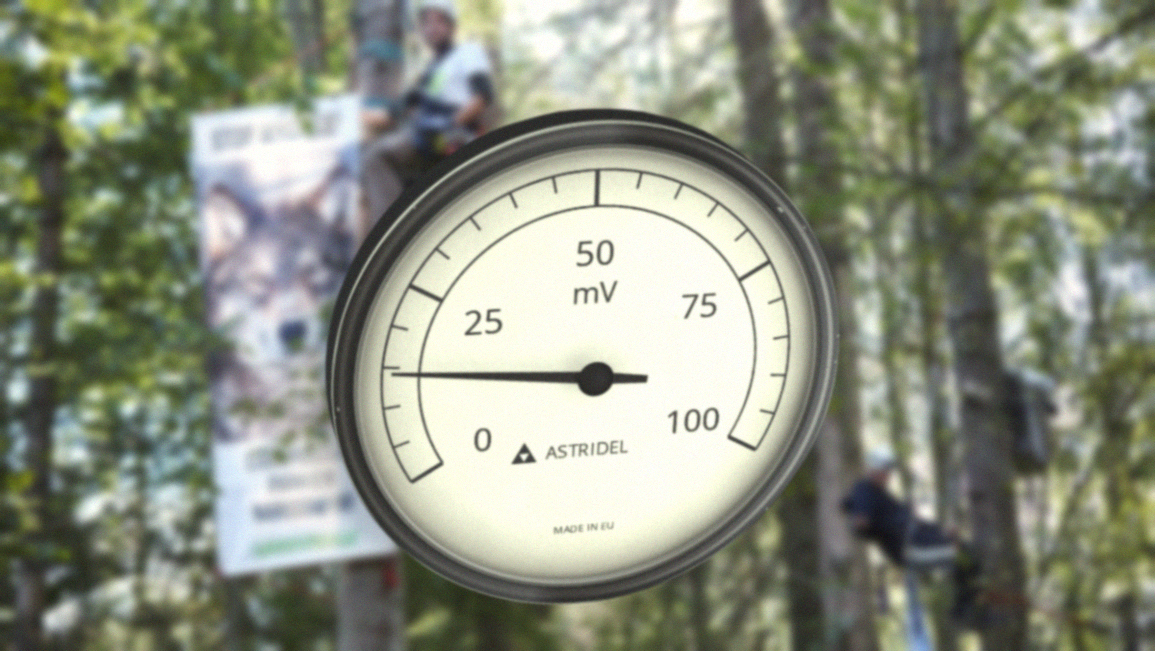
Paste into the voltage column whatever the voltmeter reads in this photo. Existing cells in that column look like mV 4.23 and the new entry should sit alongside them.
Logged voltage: mV 15
